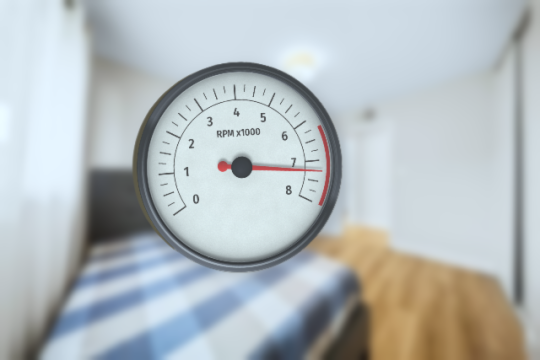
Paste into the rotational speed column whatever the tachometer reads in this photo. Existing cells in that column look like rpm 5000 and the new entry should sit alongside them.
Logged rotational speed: rpm 7250
